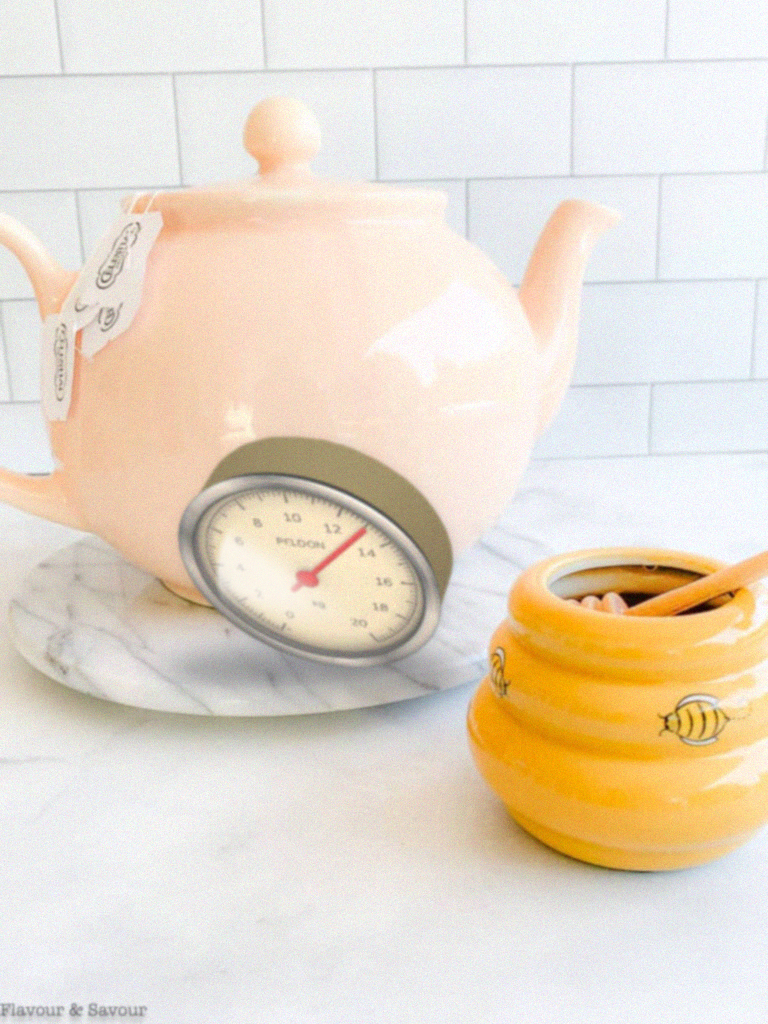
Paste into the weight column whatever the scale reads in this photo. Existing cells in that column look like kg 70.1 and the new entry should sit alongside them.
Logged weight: kg 13
